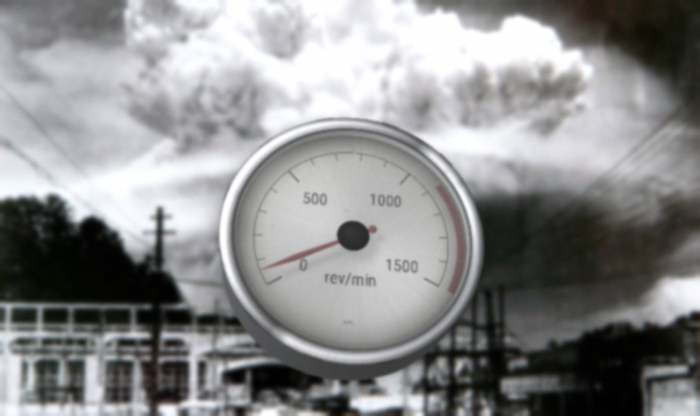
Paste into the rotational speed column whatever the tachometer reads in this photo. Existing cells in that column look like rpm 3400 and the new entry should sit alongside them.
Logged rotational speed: rpm 50
